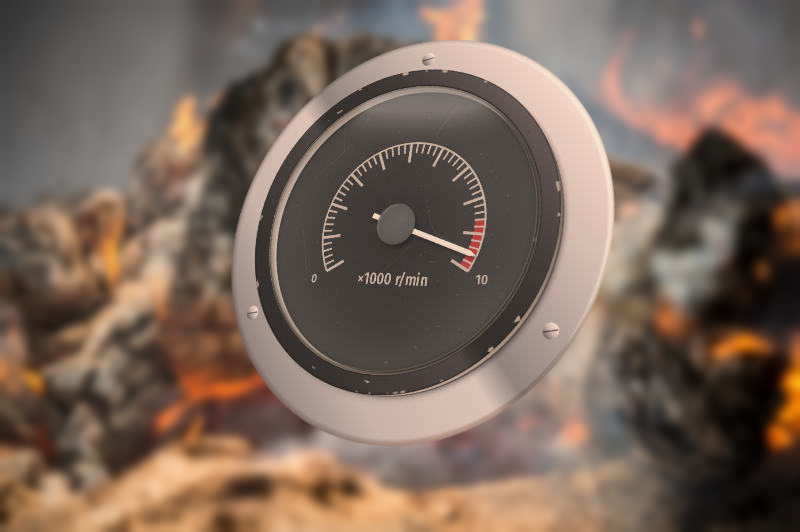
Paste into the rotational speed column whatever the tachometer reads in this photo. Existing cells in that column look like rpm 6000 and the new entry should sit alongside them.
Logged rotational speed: rpm 9600
